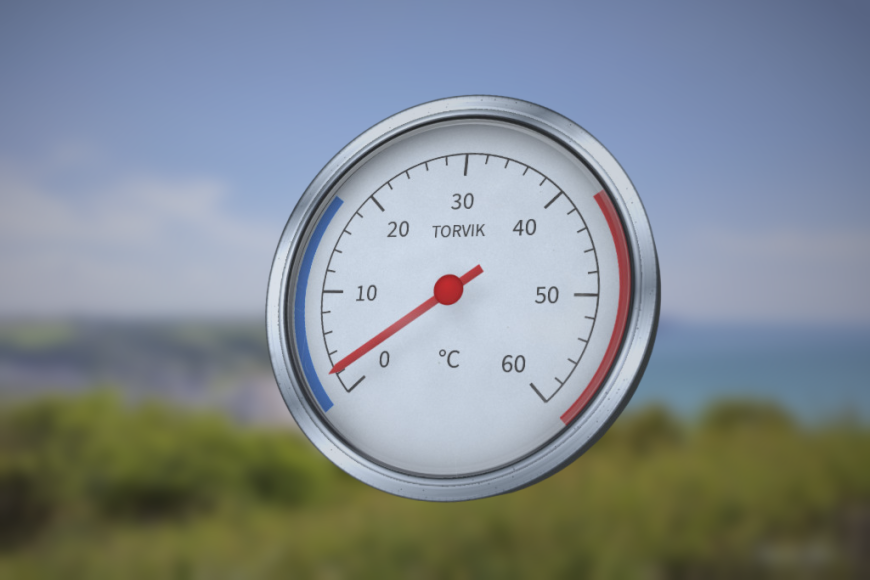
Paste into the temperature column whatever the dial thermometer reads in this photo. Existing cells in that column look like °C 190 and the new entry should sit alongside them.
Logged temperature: °C 2
